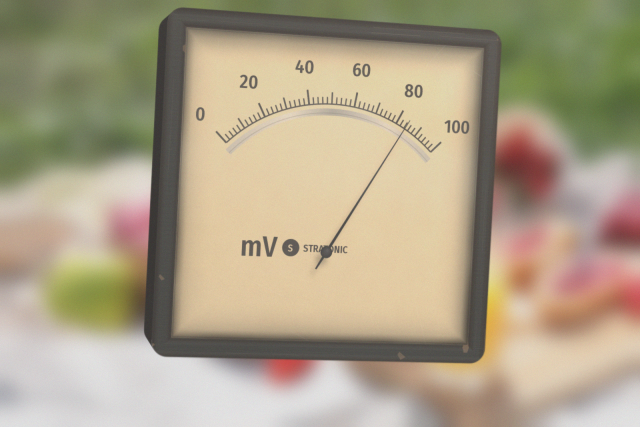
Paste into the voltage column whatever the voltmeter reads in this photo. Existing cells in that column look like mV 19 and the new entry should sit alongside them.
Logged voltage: mV 84
